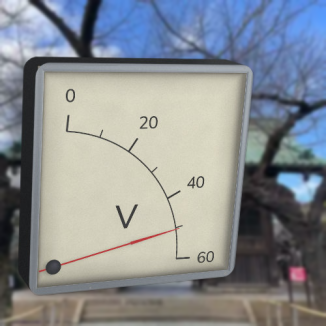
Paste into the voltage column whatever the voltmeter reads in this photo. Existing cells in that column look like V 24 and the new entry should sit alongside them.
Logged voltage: V 50
